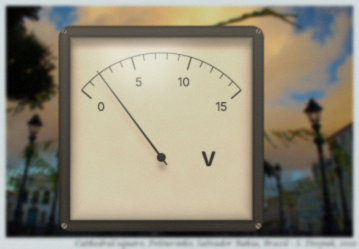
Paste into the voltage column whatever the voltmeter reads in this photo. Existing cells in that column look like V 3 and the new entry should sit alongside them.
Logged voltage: V 2
